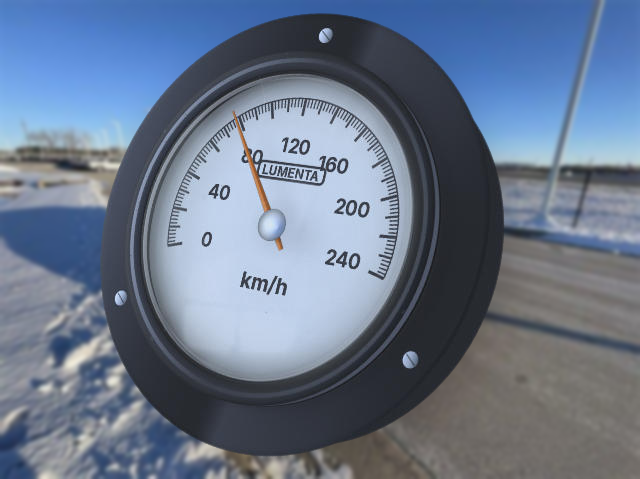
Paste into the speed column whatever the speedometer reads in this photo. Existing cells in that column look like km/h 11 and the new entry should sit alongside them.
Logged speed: km/h 80
